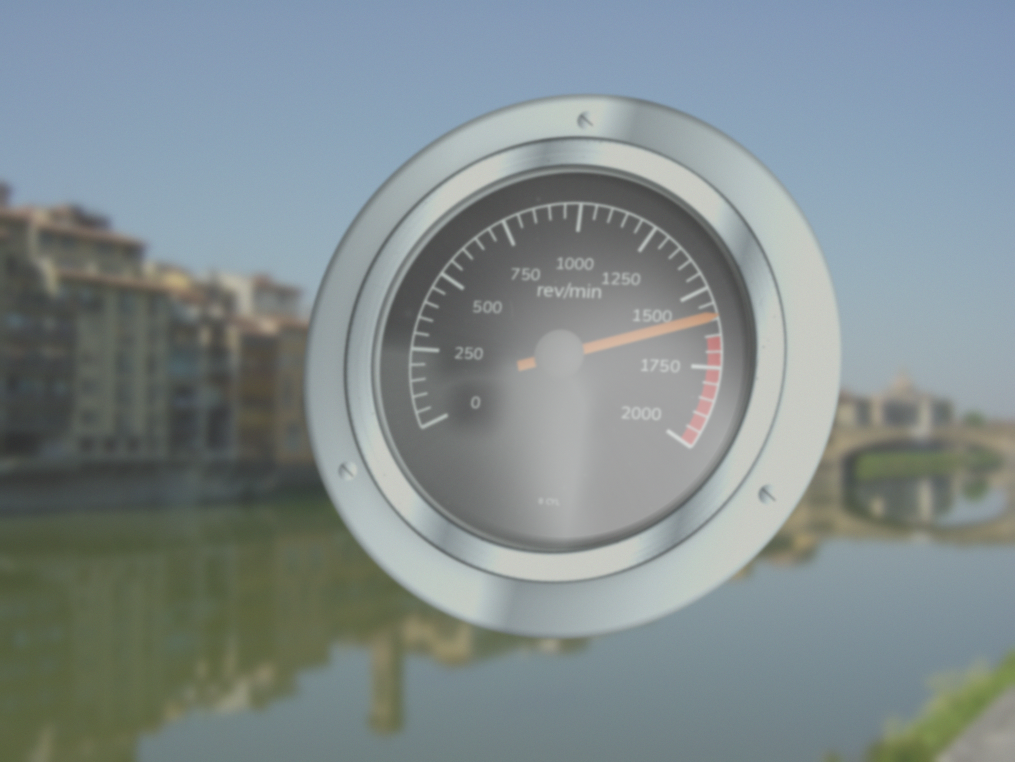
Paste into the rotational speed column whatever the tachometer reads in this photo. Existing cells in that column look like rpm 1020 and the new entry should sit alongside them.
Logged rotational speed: rpm 1600
